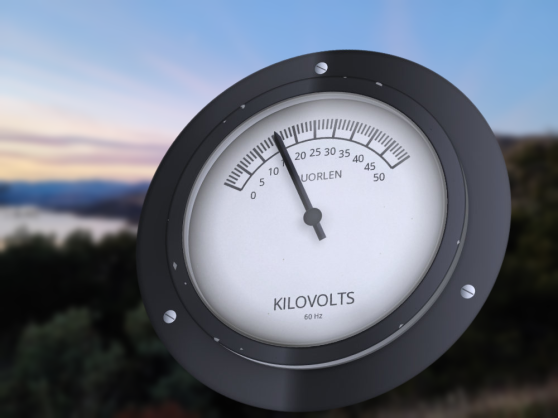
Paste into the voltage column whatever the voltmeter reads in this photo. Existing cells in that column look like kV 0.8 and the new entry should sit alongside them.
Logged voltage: kV 16
